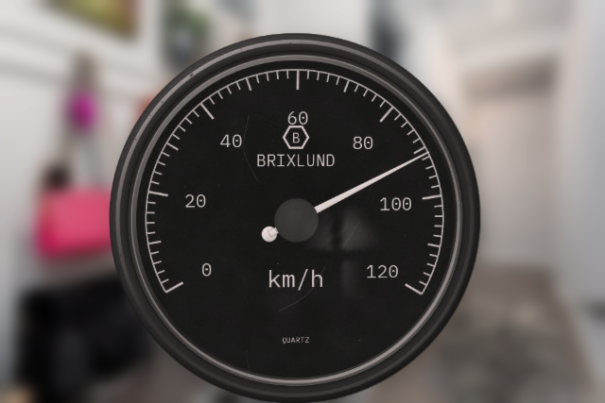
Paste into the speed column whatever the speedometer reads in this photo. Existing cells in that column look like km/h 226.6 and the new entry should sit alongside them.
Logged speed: km/h 91
